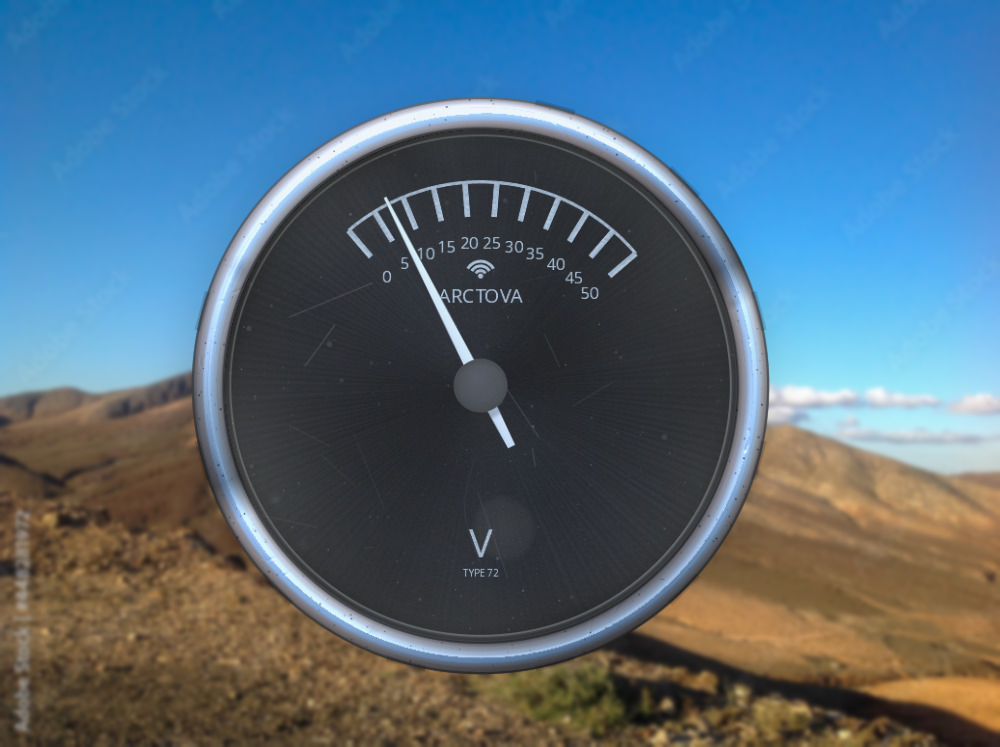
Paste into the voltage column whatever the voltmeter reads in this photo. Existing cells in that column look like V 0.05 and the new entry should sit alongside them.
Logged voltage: V 7.5
